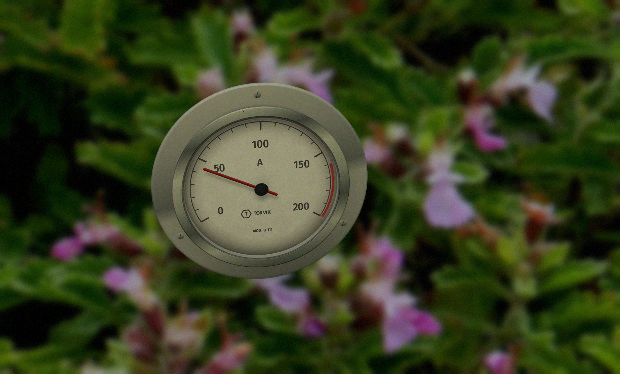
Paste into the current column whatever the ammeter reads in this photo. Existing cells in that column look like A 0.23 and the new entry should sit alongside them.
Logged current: A 45
